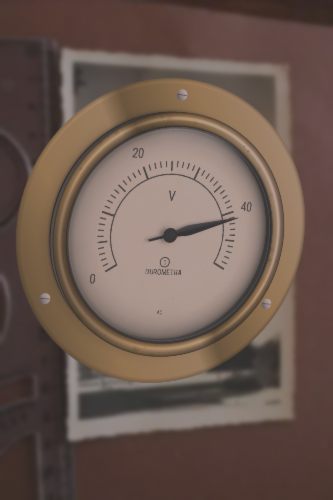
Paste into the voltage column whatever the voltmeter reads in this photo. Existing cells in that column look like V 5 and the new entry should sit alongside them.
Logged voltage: V 41
